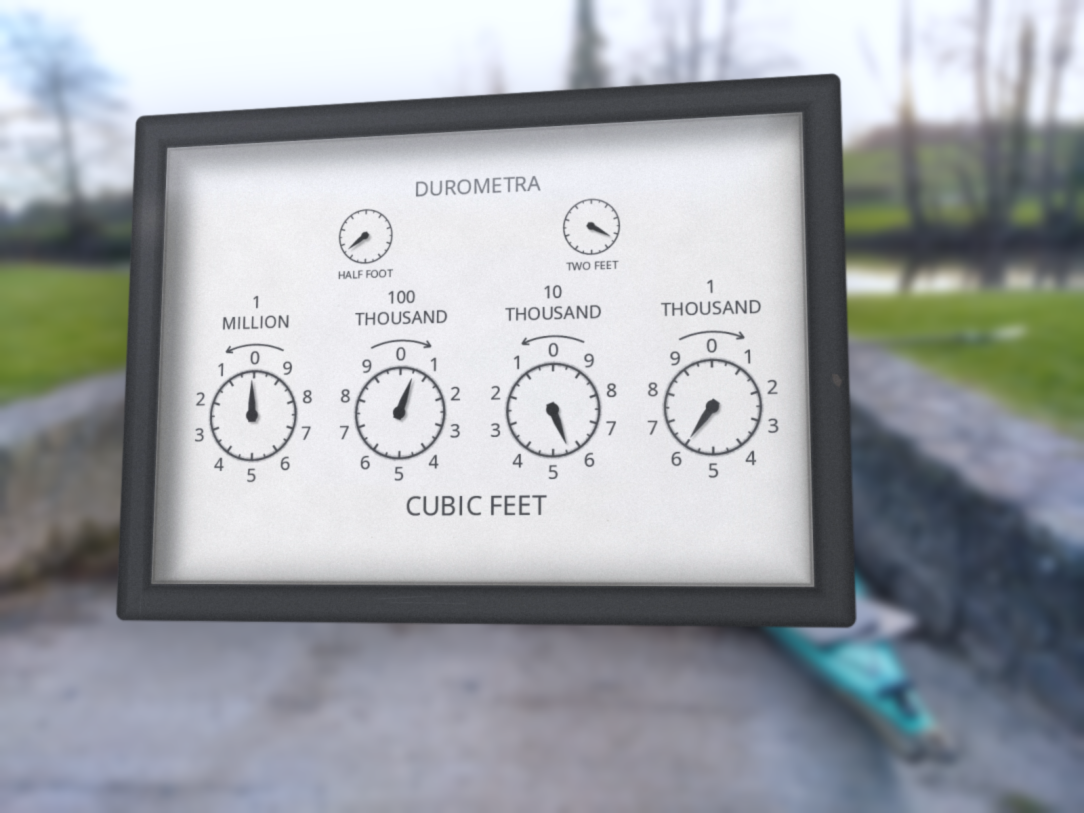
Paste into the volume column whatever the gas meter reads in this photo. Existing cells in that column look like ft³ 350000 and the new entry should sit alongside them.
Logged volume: ft³ 5600
